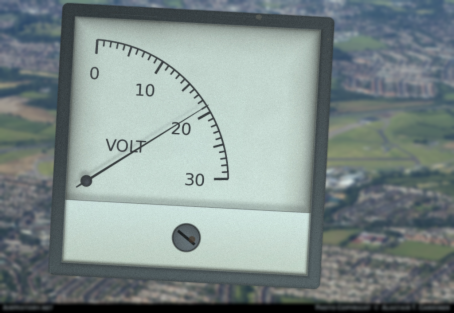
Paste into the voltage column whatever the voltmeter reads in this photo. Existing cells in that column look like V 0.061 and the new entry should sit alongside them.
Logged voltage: V 19
